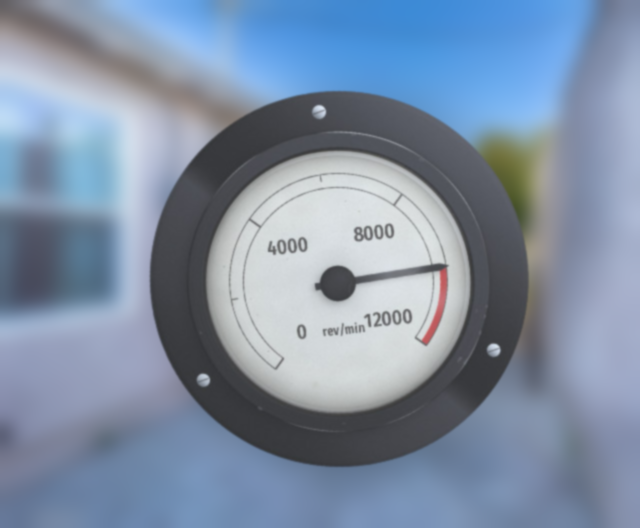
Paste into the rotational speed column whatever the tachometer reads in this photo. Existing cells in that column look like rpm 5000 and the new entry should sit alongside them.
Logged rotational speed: rpm 10000
